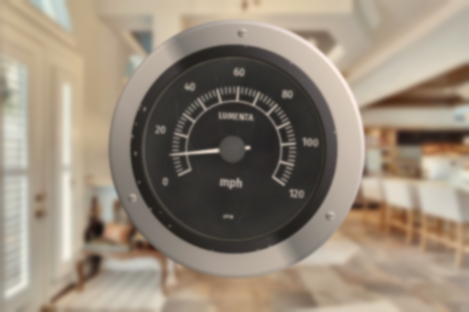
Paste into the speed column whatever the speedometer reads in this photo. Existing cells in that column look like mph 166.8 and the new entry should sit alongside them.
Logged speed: mph 10
